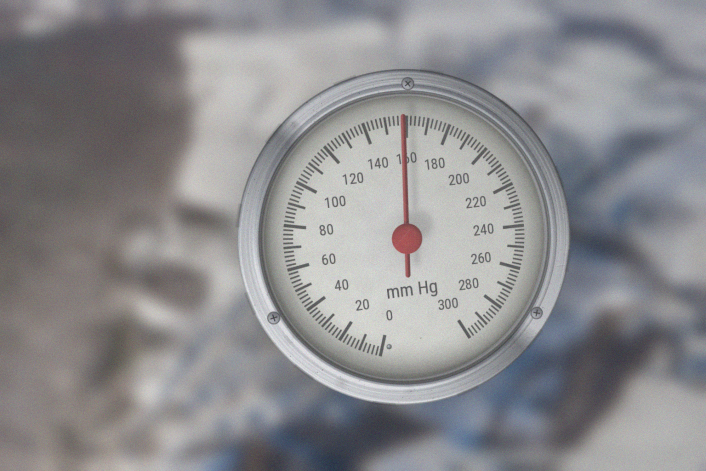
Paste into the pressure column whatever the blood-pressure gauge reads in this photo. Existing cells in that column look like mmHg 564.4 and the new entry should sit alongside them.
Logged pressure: mmHg 158
